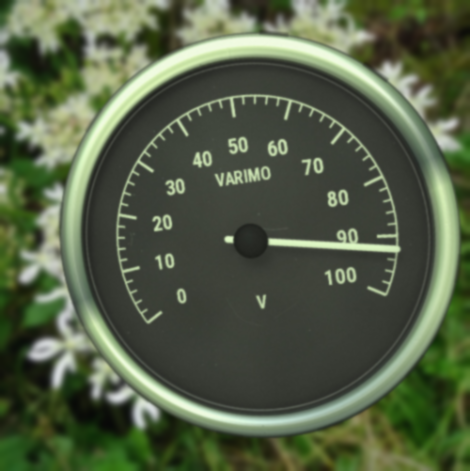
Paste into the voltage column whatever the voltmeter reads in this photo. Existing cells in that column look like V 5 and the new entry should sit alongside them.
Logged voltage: V 92
